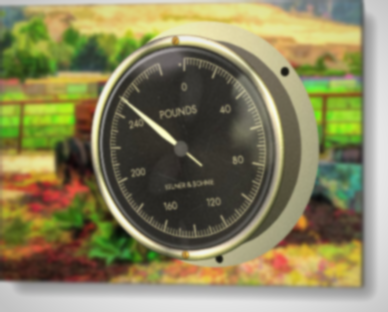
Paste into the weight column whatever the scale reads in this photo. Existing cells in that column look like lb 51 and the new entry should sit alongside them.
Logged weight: lb 250
